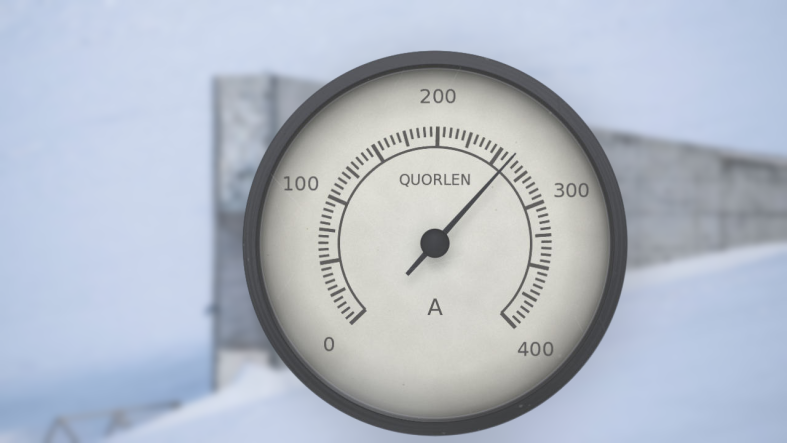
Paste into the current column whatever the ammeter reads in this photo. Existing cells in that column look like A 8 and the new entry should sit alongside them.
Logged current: A 260
